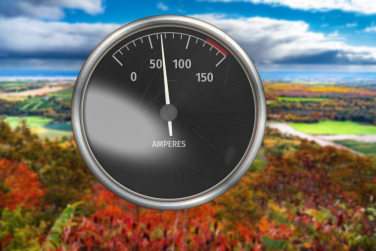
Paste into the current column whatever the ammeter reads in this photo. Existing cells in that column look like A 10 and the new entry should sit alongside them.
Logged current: A 65
